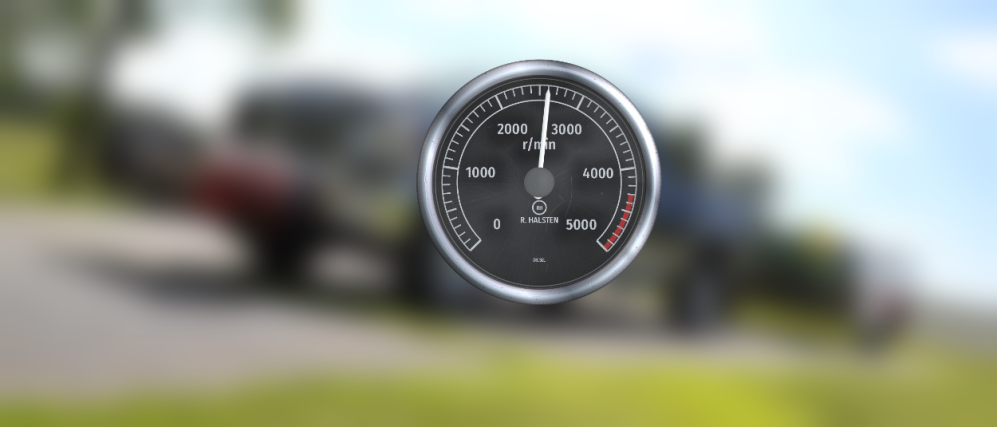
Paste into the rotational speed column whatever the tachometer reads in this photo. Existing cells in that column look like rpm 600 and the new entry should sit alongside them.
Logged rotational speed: rpm 2600
